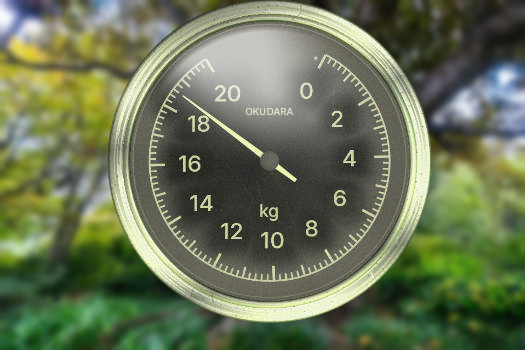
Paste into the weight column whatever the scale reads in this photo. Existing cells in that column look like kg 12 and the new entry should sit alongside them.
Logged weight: kg 18.6
